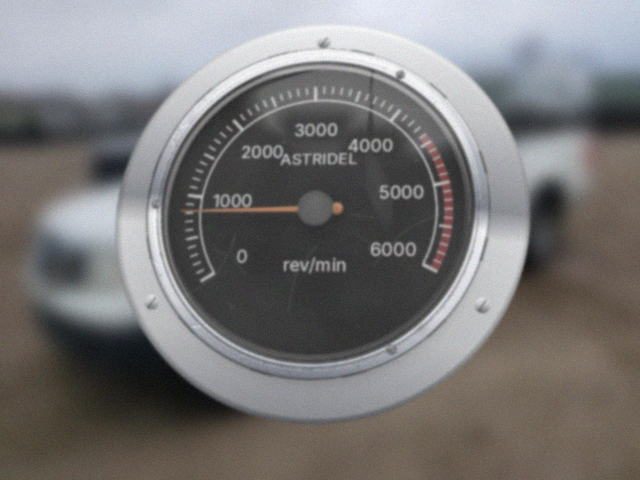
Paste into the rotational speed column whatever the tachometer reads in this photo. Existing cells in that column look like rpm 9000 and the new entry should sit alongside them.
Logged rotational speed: rpm 800
